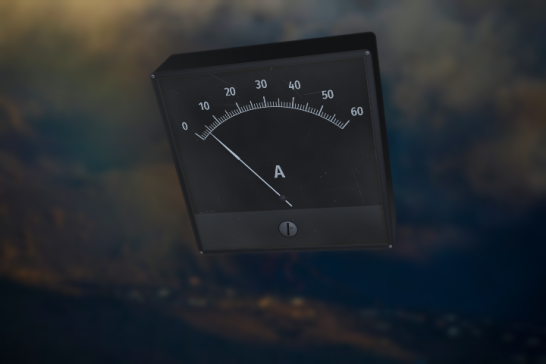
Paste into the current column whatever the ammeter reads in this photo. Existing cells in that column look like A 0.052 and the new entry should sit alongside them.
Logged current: A 5
